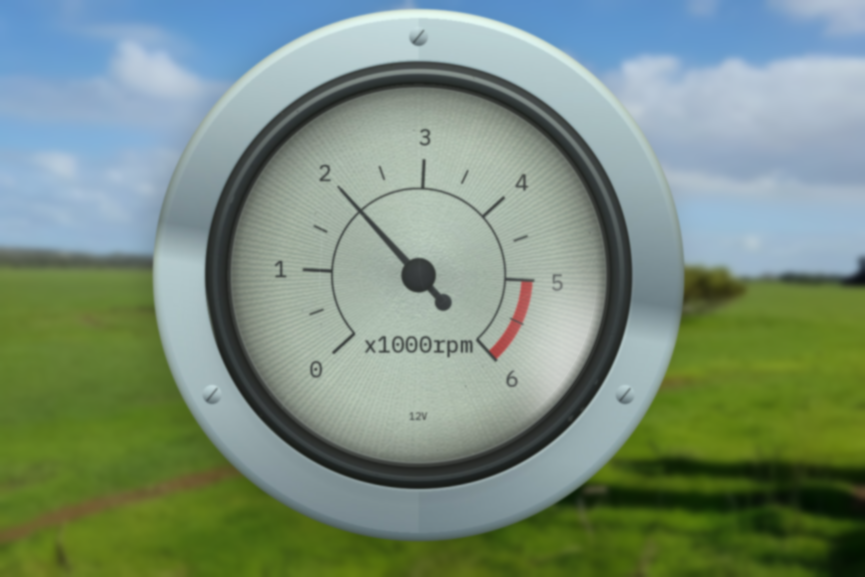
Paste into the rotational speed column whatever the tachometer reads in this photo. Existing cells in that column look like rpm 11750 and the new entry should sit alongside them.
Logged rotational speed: rpm 2000
